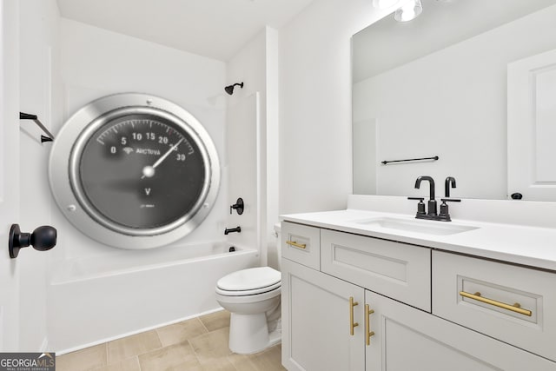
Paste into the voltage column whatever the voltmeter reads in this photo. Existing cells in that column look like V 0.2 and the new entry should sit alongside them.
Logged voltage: V 25
